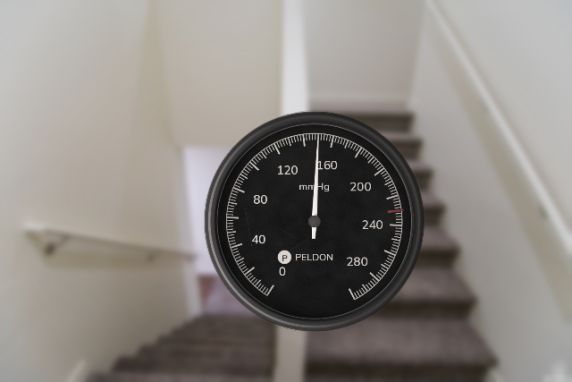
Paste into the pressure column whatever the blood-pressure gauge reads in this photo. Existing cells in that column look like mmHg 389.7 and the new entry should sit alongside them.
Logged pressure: mmHg 150
